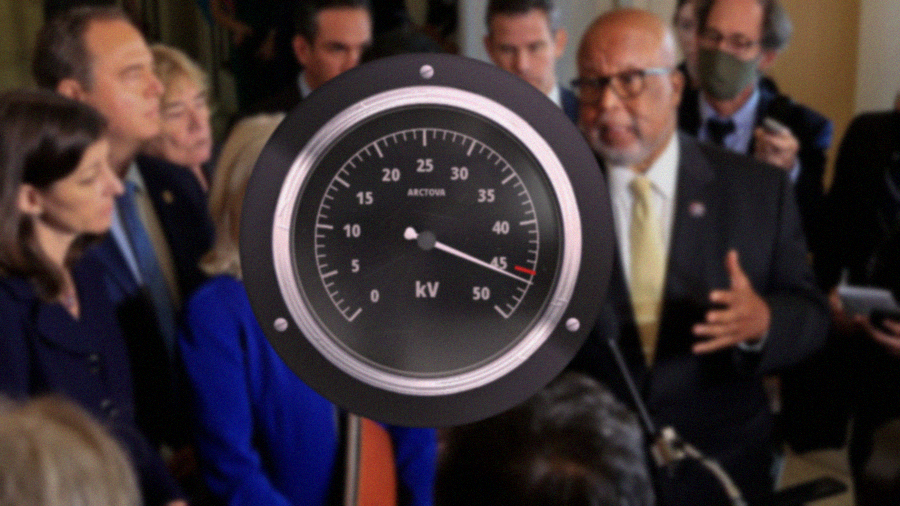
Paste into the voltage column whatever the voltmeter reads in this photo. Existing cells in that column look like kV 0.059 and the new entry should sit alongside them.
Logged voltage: kV 46
